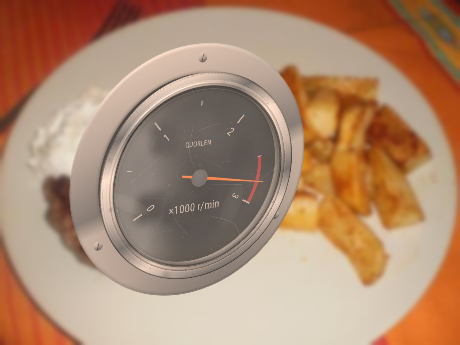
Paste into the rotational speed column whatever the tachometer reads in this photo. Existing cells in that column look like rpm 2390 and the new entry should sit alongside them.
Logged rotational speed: rpm 2750
